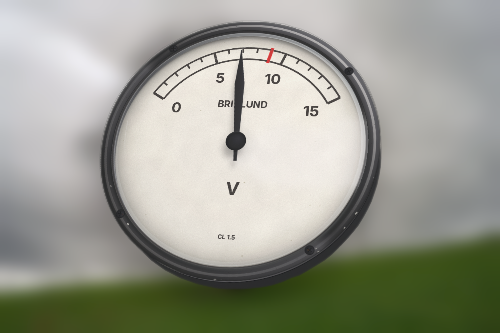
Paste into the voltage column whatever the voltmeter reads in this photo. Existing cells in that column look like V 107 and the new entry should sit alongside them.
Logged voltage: V 7
